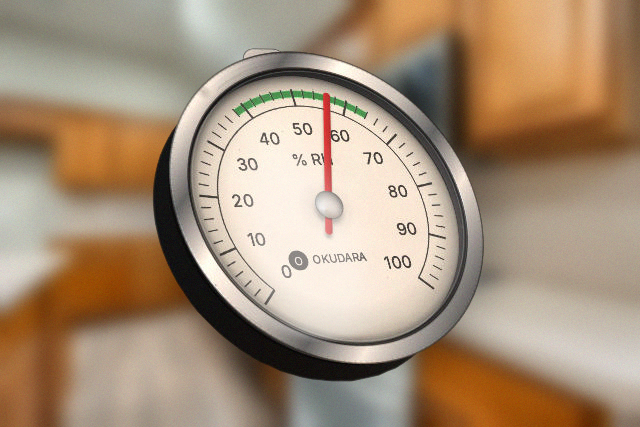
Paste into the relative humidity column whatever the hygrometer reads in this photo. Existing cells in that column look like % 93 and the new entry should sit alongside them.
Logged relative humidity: % 56
